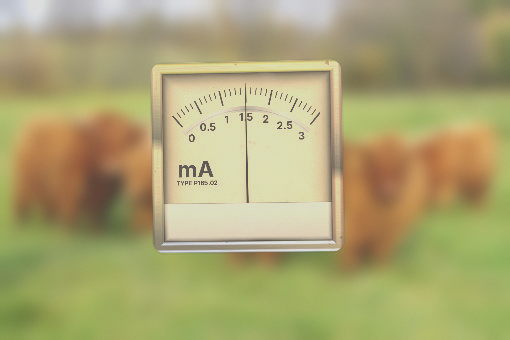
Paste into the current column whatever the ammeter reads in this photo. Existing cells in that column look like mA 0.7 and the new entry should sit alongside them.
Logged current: mA 1.5
